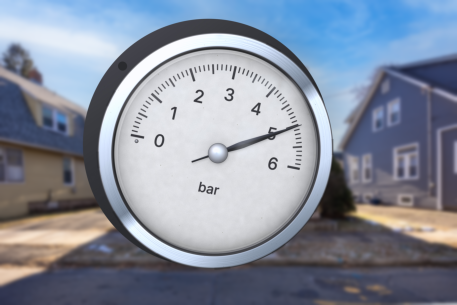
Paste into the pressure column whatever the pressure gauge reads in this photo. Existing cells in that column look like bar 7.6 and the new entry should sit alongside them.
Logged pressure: bar 5
